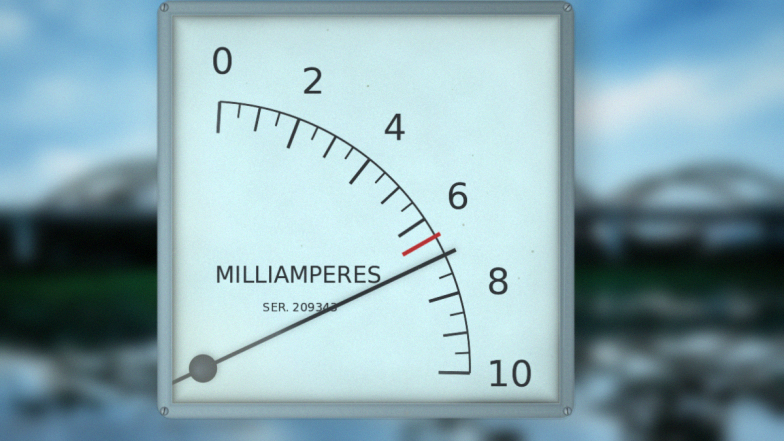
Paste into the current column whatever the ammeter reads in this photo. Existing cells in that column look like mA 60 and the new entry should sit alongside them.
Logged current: mA 7
